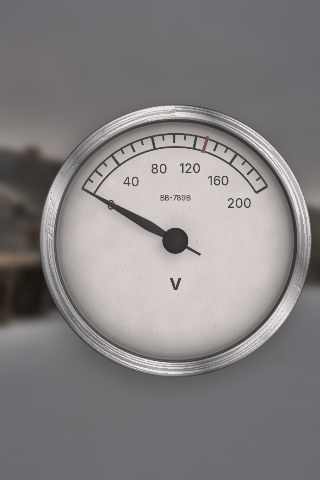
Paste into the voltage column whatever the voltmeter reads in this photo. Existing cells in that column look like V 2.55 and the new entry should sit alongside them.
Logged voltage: V 0
